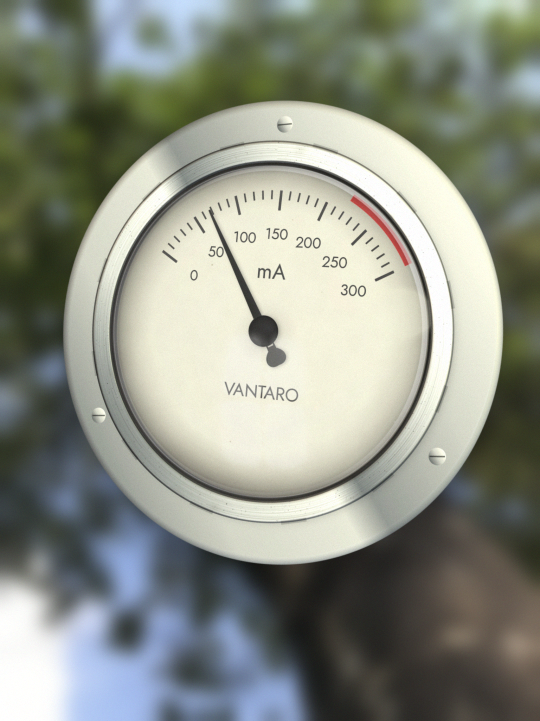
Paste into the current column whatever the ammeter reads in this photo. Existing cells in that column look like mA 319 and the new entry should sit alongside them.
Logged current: mA 70
